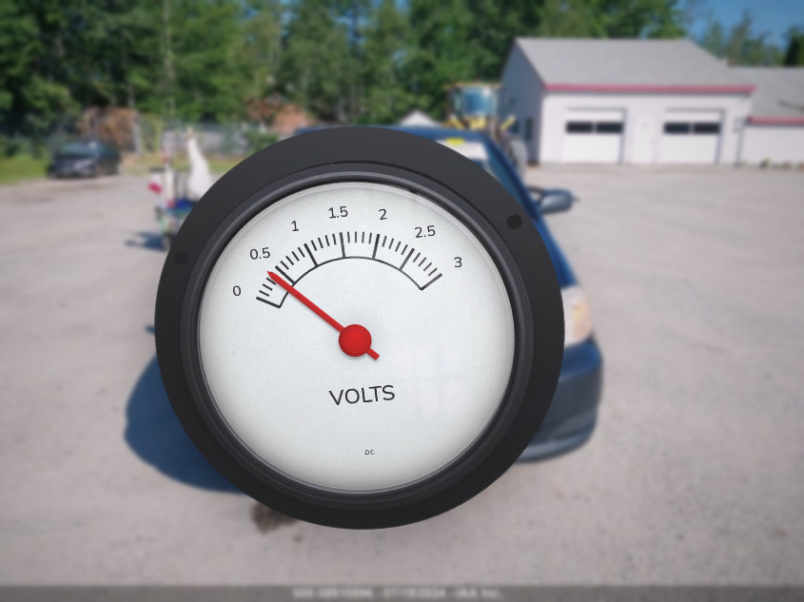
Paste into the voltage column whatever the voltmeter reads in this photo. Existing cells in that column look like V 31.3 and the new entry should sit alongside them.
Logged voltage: V 0.4
